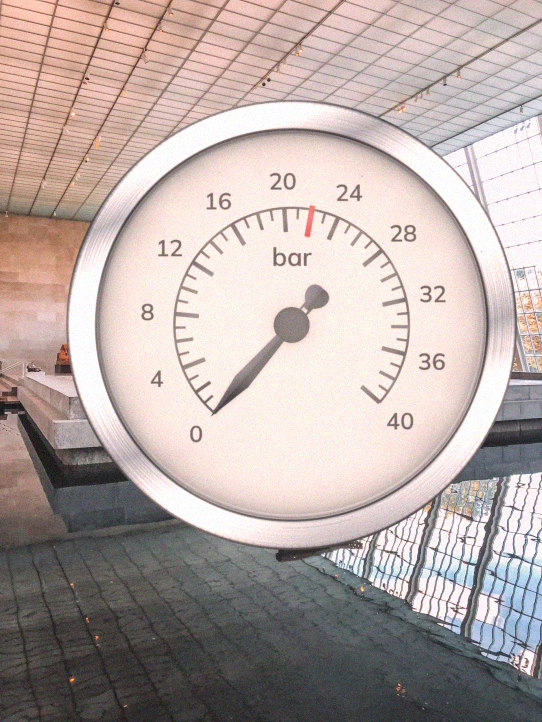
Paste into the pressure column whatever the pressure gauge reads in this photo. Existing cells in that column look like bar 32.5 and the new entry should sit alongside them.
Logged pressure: bar 0
